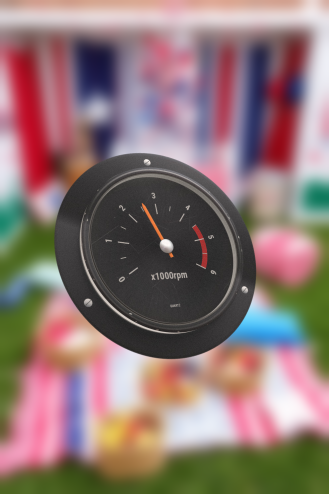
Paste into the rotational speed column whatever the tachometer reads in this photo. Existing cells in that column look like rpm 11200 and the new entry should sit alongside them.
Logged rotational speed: rpm 2500
